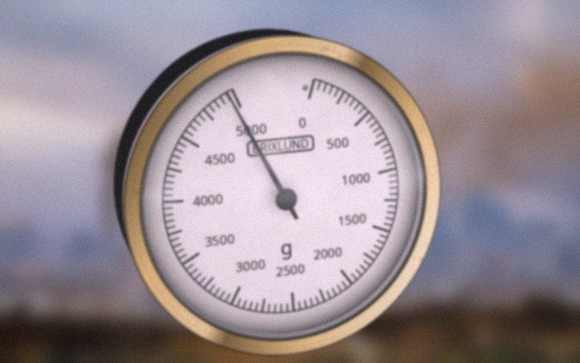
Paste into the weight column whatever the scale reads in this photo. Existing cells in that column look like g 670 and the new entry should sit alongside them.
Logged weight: g 4950
